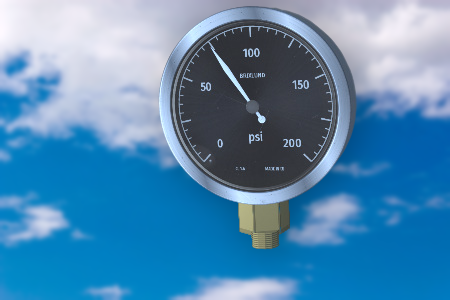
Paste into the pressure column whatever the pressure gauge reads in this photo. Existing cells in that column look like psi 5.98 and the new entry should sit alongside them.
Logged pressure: psi 75
